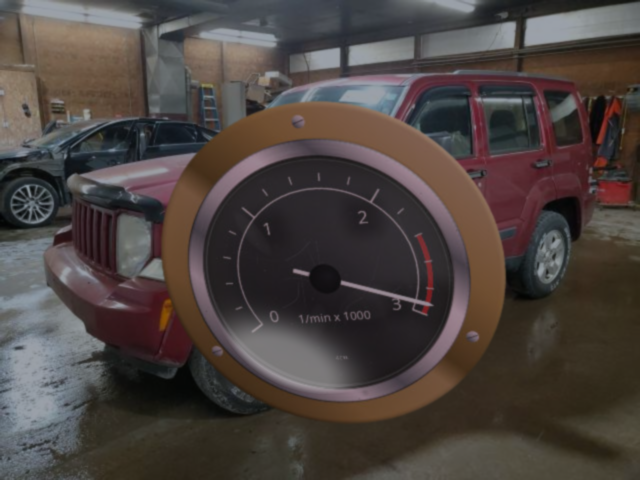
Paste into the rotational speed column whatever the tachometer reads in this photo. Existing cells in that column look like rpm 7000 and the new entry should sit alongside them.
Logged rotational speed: rpm 2900
